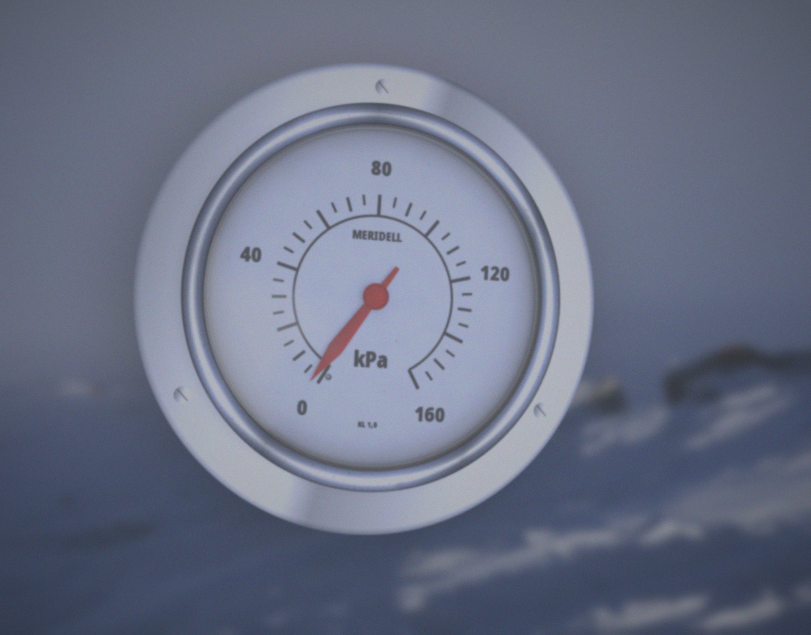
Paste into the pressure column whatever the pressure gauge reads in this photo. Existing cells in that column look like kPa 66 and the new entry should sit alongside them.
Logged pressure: kPa 2.5
